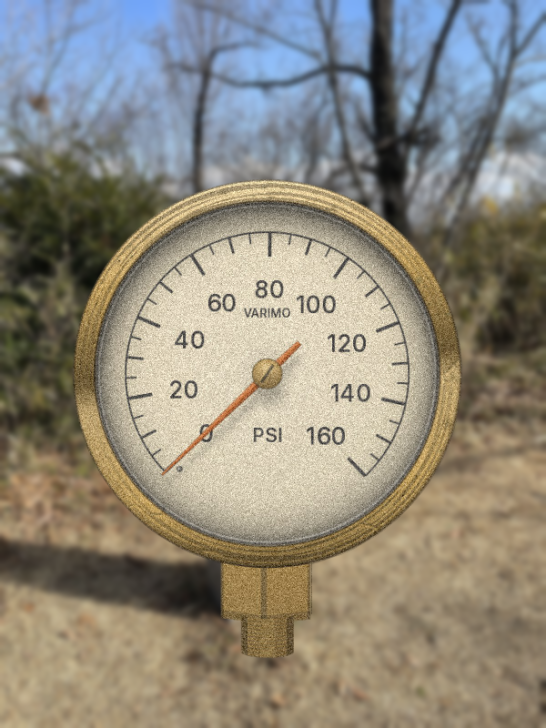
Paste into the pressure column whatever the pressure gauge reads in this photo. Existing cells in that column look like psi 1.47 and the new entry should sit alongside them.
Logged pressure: psi 0
